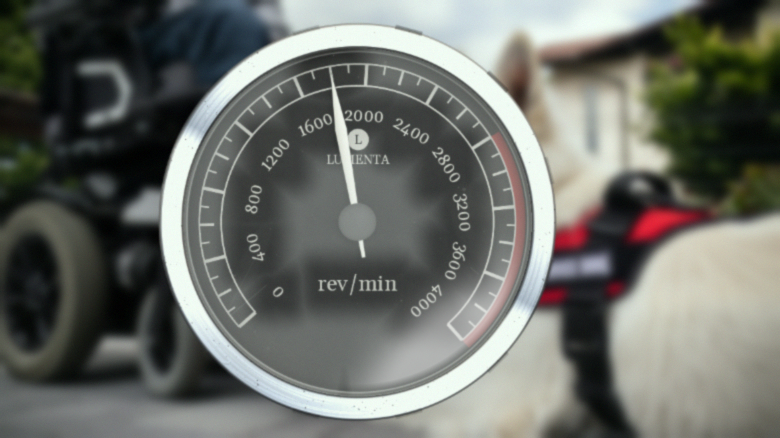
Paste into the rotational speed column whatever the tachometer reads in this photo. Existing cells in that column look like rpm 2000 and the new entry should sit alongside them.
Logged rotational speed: rpm 1800
